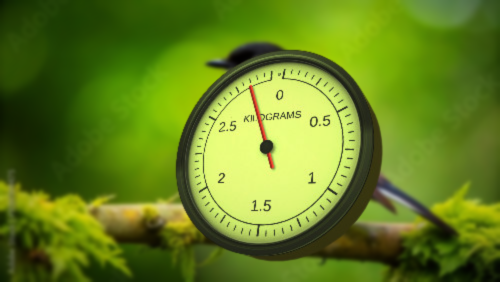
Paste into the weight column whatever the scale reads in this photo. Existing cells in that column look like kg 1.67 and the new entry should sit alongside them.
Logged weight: kg 2.85
